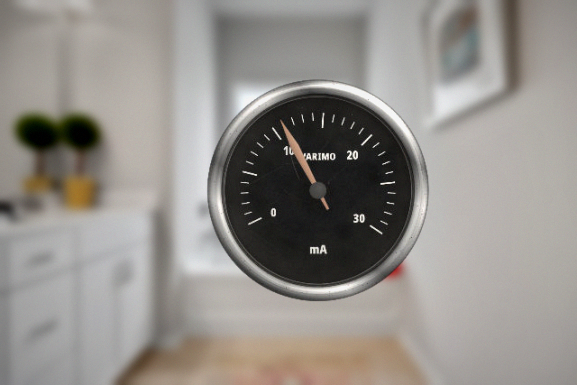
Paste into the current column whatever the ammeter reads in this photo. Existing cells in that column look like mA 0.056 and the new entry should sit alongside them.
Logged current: mA 11
